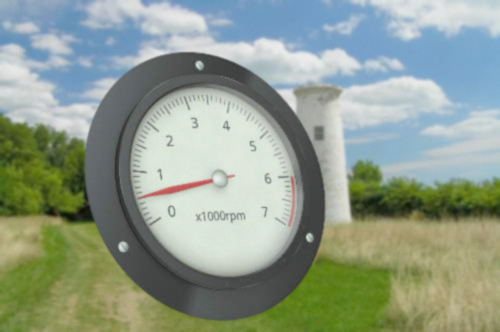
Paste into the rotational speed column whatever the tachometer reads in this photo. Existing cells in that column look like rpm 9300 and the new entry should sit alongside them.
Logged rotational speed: rpm 500
